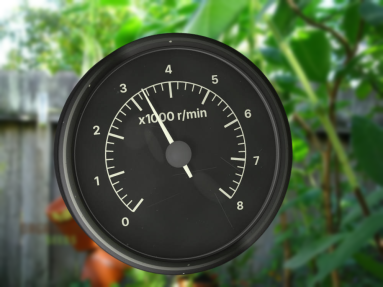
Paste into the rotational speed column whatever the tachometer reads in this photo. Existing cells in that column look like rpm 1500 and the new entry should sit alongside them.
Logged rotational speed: rpm 3300
